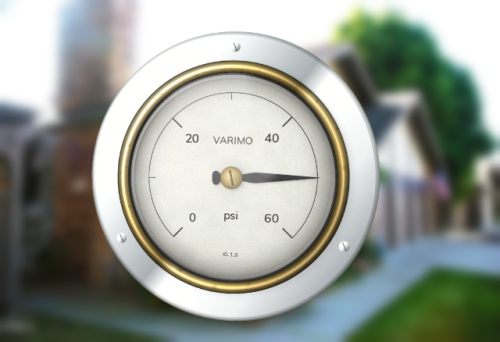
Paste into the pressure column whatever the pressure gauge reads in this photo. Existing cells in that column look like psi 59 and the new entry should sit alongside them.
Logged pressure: psi 50
